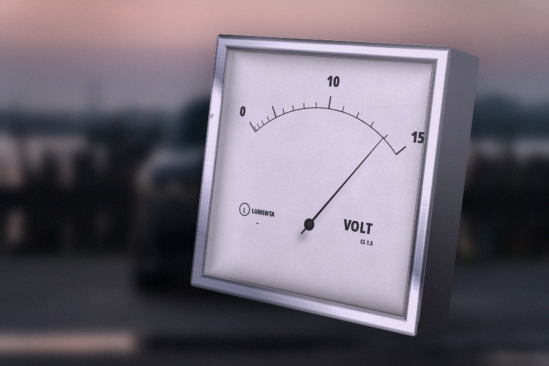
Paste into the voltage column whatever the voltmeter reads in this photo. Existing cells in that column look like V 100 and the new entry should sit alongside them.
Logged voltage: V 14
